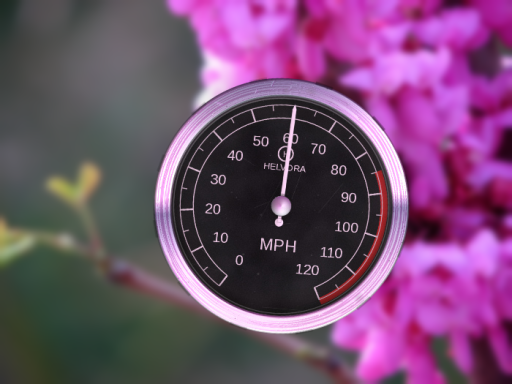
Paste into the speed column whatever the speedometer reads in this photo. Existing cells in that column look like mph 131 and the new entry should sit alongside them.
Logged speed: mph 60
